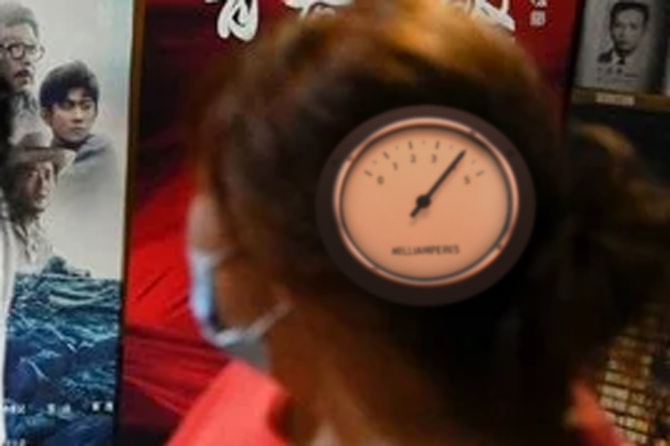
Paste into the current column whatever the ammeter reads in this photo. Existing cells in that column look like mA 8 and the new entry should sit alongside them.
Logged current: mA 4
